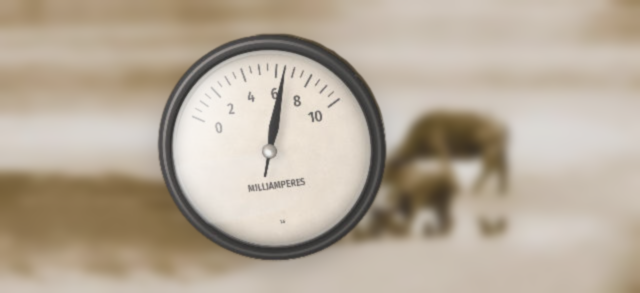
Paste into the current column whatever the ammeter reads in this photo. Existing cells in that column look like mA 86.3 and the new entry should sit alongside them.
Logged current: mA 6.5
